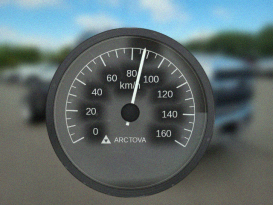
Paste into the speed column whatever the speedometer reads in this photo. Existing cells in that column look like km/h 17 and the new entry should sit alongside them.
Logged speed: km/h 87.5
